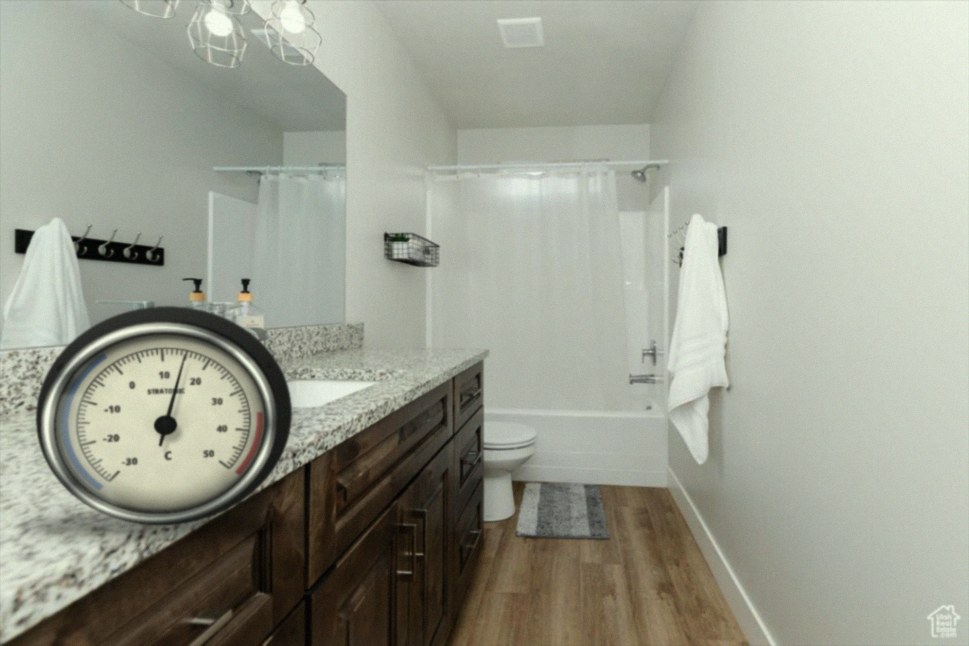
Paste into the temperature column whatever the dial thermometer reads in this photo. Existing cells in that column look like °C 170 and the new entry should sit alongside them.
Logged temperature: °C 15
